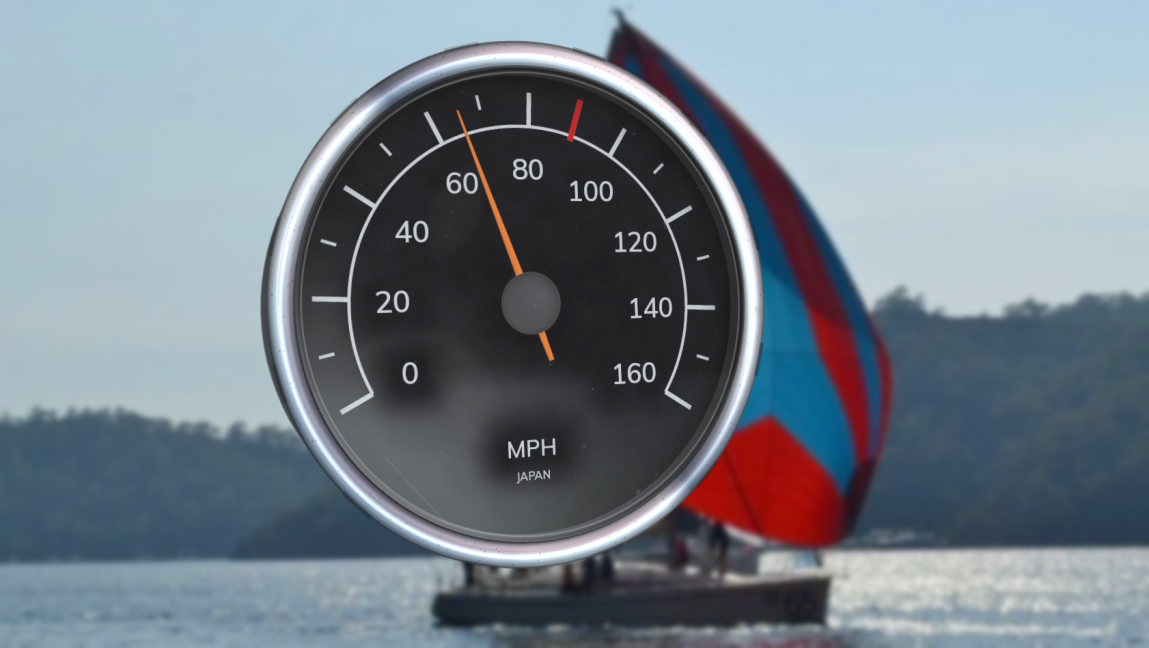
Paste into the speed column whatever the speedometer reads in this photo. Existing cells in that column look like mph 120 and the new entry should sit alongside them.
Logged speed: mph 65
